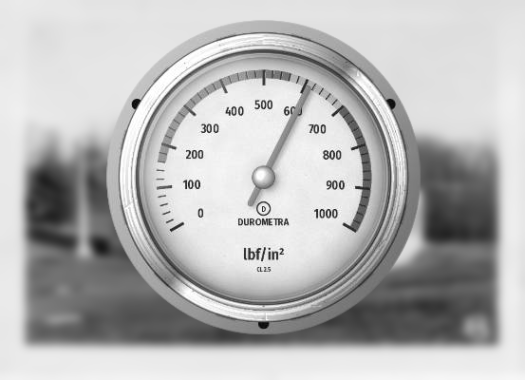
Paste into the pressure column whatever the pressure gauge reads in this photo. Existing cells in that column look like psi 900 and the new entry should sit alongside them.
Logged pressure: psi 610
